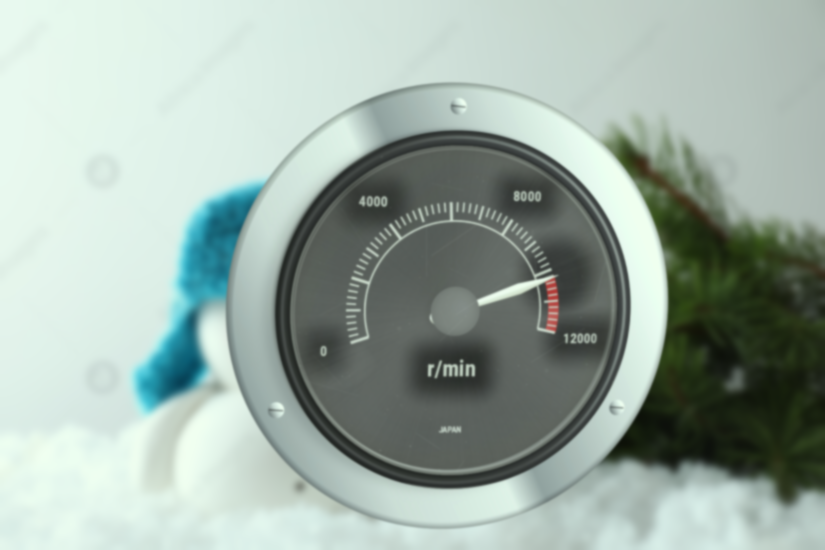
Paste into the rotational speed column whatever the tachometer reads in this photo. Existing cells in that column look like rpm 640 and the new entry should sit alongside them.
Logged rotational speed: rpm 10200
